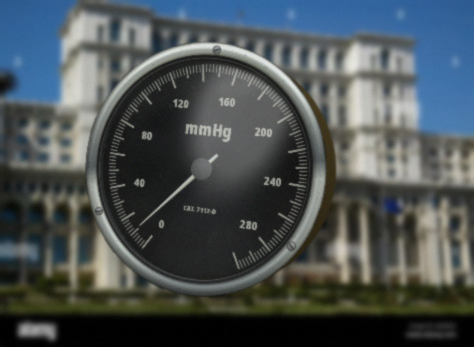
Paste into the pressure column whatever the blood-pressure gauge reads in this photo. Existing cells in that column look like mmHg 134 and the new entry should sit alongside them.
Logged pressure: mmHg 10
